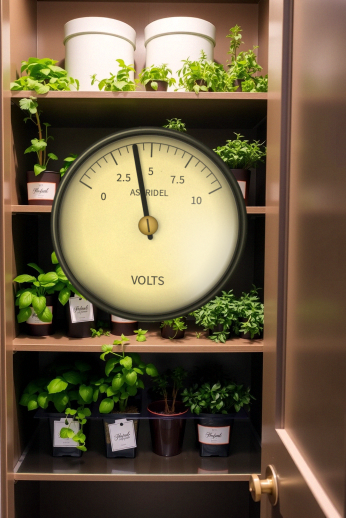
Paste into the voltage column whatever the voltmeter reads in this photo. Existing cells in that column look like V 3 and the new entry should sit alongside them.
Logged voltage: V 4
